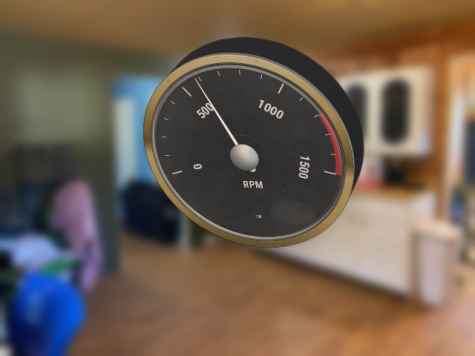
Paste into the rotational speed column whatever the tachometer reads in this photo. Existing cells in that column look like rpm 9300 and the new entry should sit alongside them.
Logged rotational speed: rpm 600
